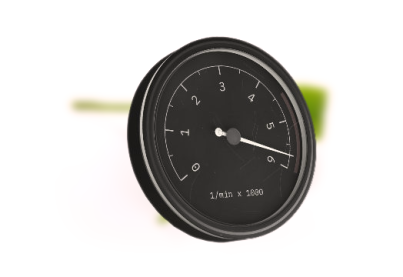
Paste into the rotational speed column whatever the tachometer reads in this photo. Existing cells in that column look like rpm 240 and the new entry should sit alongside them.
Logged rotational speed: rpm 5750
